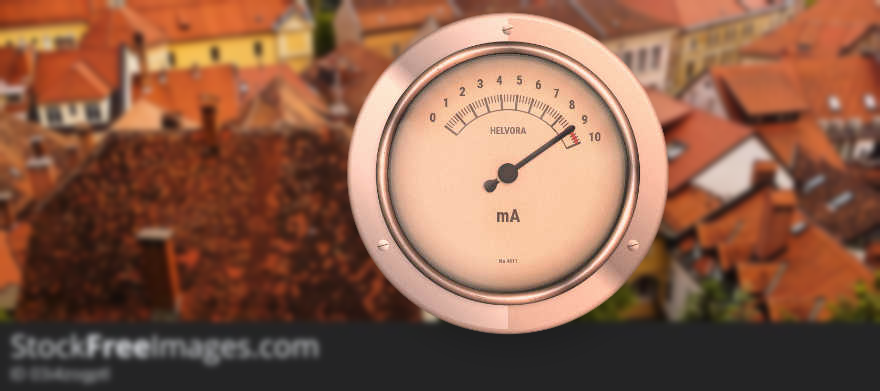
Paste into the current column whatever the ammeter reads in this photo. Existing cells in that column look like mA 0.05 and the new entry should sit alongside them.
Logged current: mA 9
